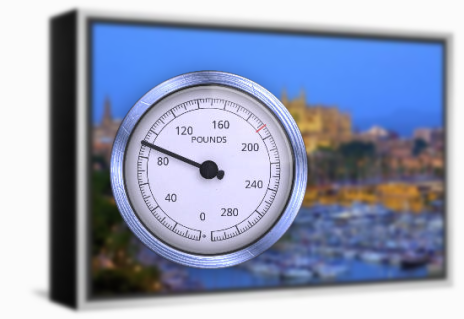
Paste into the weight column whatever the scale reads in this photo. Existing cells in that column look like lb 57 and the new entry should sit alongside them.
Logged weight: lb 90
